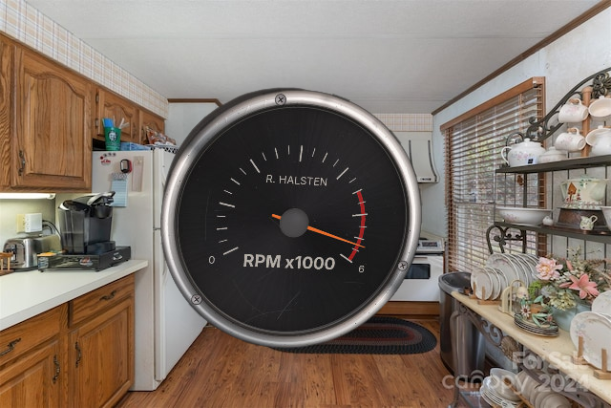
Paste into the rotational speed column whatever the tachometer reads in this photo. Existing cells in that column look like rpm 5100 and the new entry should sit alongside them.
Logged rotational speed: rpm 5625
